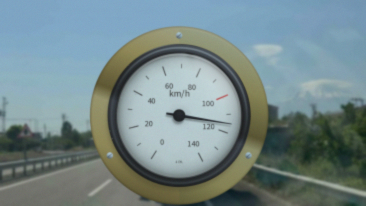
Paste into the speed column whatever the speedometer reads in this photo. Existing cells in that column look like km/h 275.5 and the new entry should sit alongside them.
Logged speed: km/h 115
